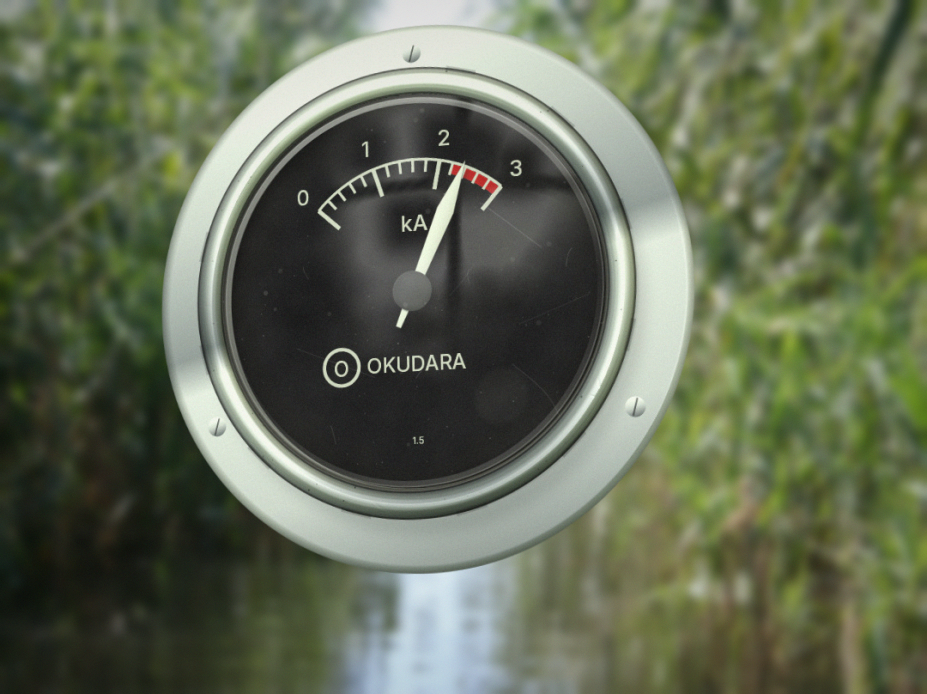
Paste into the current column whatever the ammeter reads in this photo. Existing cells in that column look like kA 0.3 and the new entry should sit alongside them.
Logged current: kA 2.4
